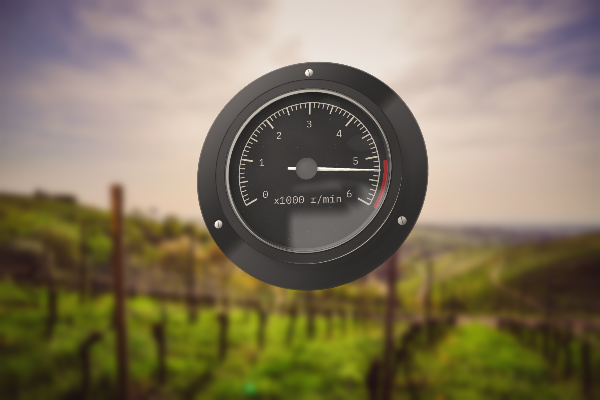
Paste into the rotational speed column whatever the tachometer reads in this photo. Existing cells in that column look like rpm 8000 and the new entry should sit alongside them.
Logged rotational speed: rpm 5300
